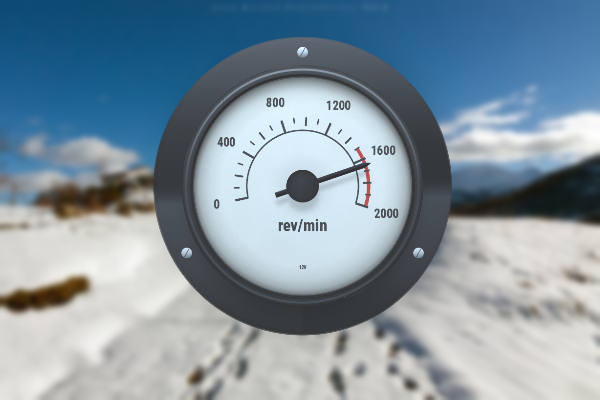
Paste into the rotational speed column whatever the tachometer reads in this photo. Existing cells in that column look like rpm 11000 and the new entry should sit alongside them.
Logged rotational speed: rpm 1650
